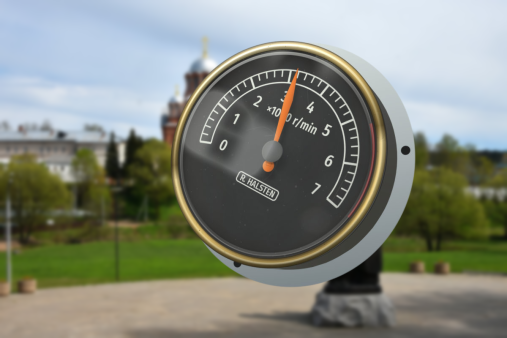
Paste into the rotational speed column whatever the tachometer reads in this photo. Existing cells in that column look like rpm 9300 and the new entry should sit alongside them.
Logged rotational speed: rpm 3200
